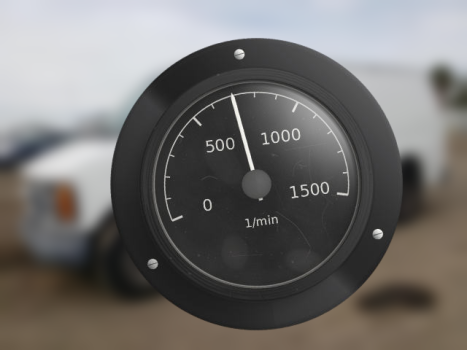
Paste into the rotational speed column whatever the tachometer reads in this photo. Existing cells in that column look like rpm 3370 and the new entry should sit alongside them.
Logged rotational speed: rpm 700
